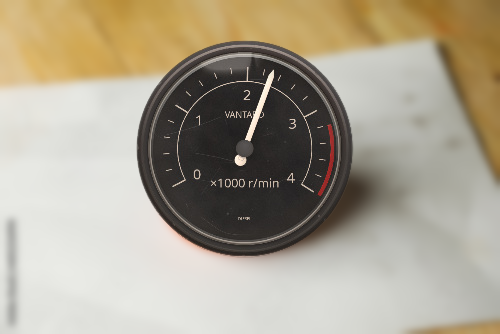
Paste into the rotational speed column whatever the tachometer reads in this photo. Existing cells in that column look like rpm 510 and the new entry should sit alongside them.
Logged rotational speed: rpm 2300
